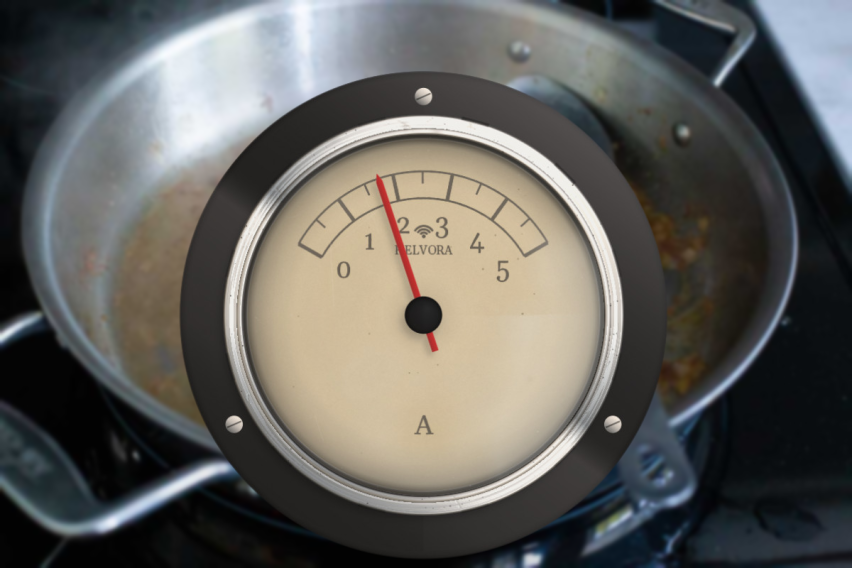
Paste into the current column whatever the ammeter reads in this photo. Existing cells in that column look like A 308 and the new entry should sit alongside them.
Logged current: A 1.75
